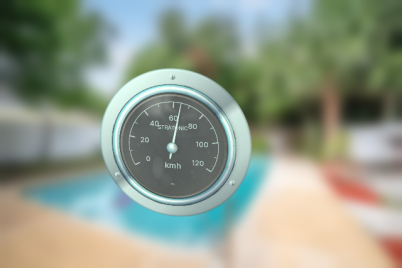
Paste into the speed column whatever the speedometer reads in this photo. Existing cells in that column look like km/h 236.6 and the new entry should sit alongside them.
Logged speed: km/h 65
